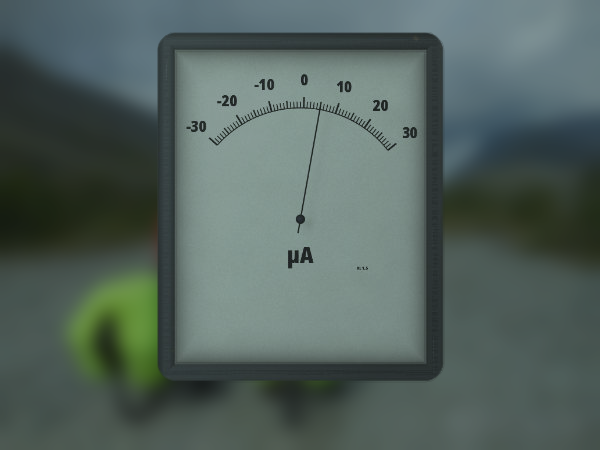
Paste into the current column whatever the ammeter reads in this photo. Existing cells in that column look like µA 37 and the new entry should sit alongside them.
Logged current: µA 5
